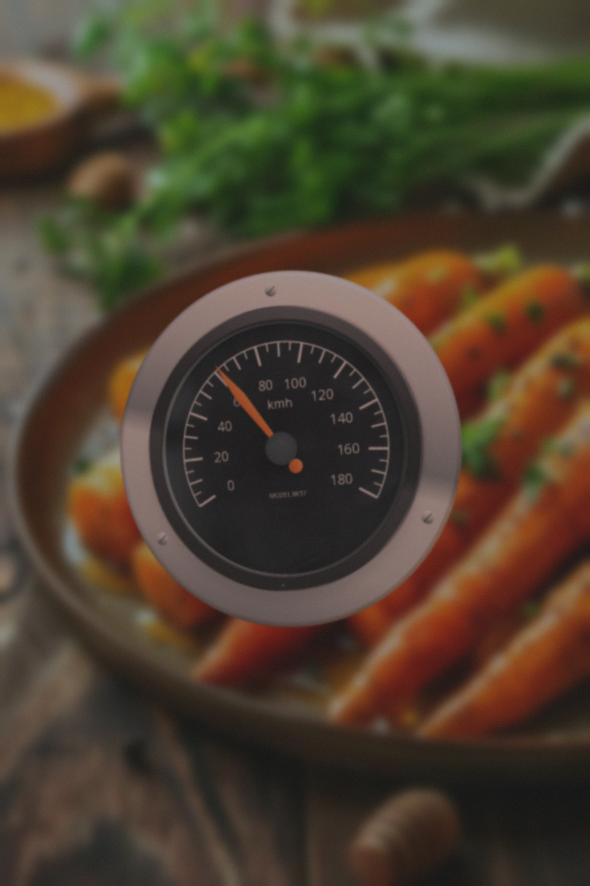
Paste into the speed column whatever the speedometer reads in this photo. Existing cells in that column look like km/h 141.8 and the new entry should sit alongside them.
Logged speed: km/h 62.5
